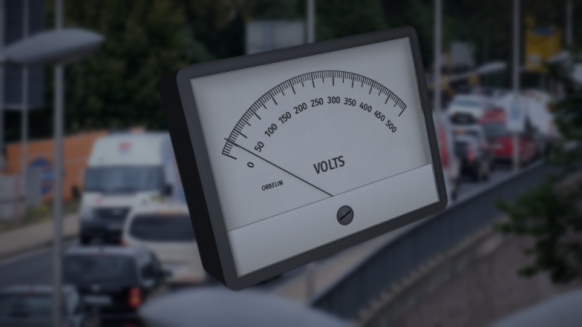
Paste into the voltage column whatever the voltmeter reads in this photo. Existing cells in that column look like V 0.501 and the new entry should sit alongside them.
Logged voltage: V 25
